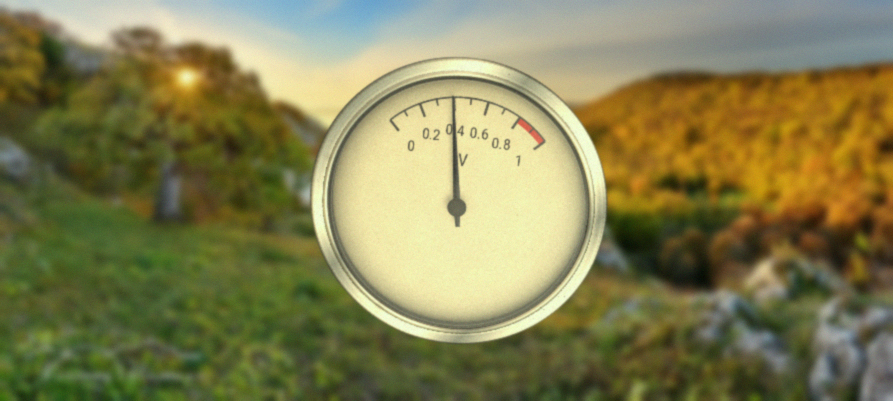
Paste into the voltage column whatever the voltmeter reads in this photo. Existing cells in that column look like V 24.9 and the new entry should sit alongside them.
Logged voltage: V 0.4
